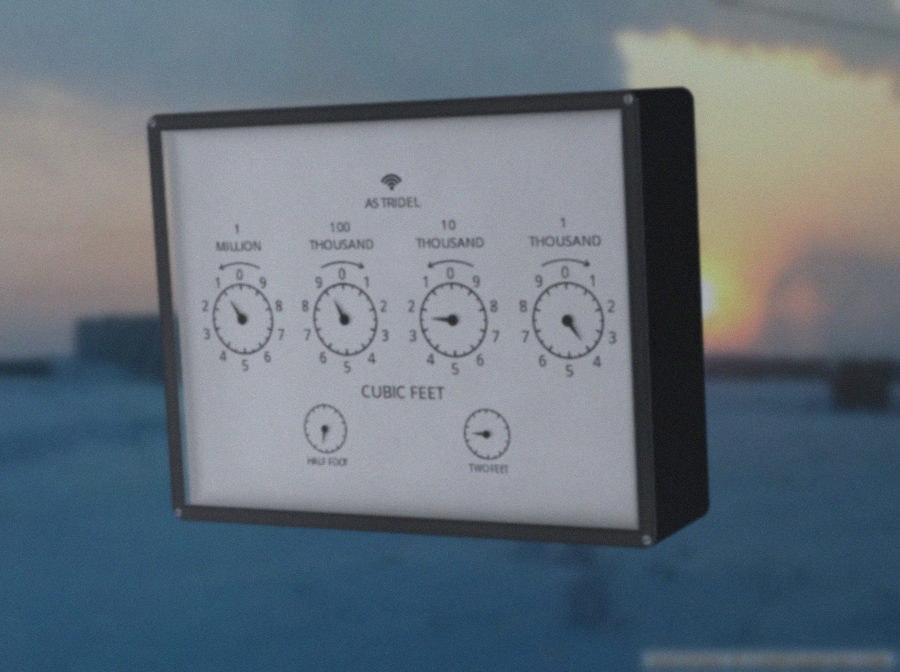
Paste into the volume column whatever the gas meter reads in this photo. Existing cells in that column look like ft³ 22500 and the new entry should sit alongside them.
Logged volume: ft³ 92400
